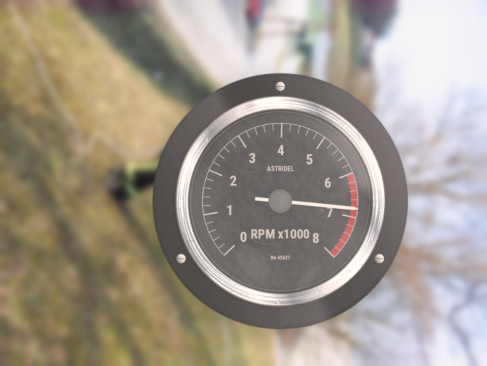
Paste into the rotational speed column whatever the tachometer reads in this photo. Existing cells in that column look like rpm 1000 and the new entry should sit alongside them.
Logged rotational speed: rpm 6800
